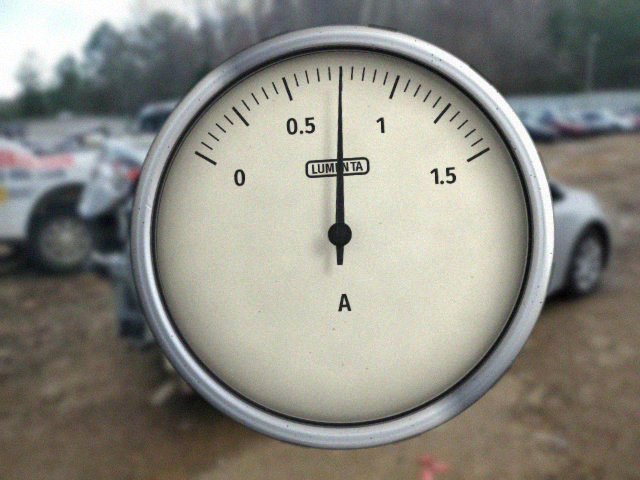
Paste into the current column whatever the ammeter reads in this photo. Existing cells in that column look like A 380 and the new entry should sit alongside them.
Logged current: A 0.75
